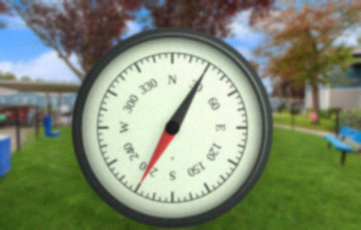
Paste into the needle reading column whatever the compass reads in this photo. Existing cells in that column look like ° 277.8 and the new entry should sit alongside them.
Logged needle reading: ° 210
